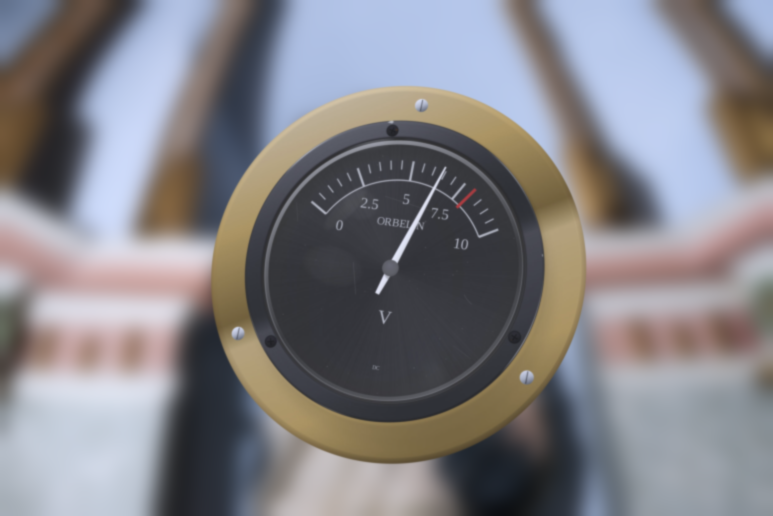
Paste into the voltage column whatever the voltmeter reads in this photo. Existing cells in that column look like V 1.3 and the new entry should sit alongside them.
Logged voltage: V 6.5
